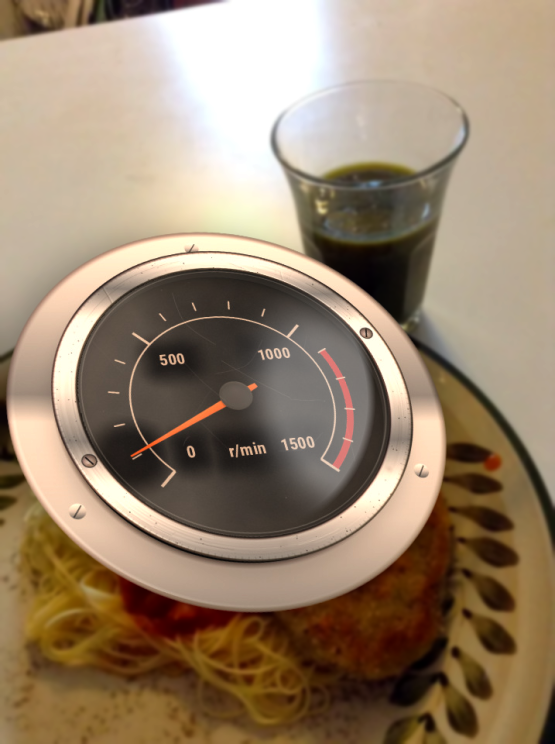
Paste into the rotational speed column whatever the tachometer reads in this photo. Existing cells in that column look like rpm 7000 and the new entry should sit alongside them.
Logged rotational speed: rpm 100
